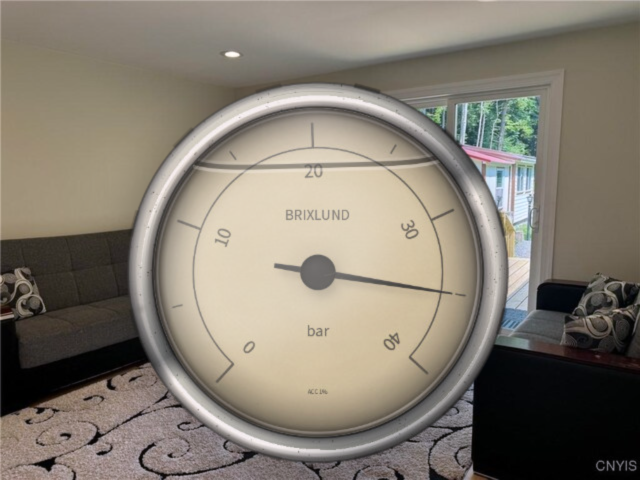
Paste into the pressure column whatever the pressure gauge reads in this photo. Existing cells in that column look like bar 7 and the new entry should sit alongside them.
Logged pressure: bar 35
